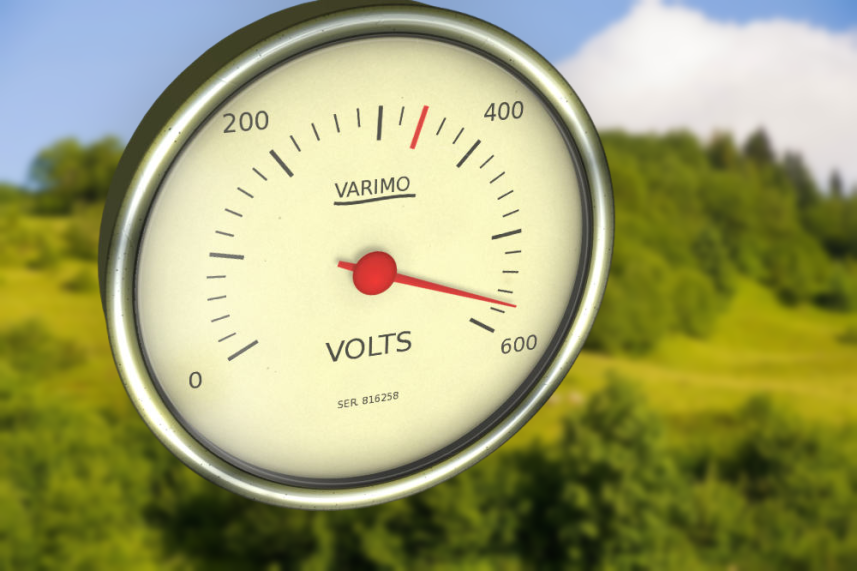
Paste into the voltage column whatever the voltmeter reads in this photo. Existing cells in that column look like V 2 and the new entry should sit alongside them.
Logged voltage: V 570
